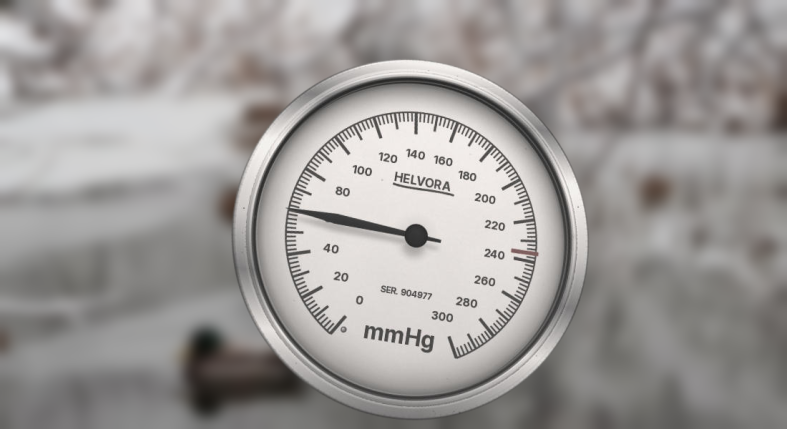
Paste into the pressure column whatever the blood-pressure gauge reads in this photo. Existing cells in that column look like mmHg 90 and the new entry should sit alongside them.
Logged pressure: mmHg 60
